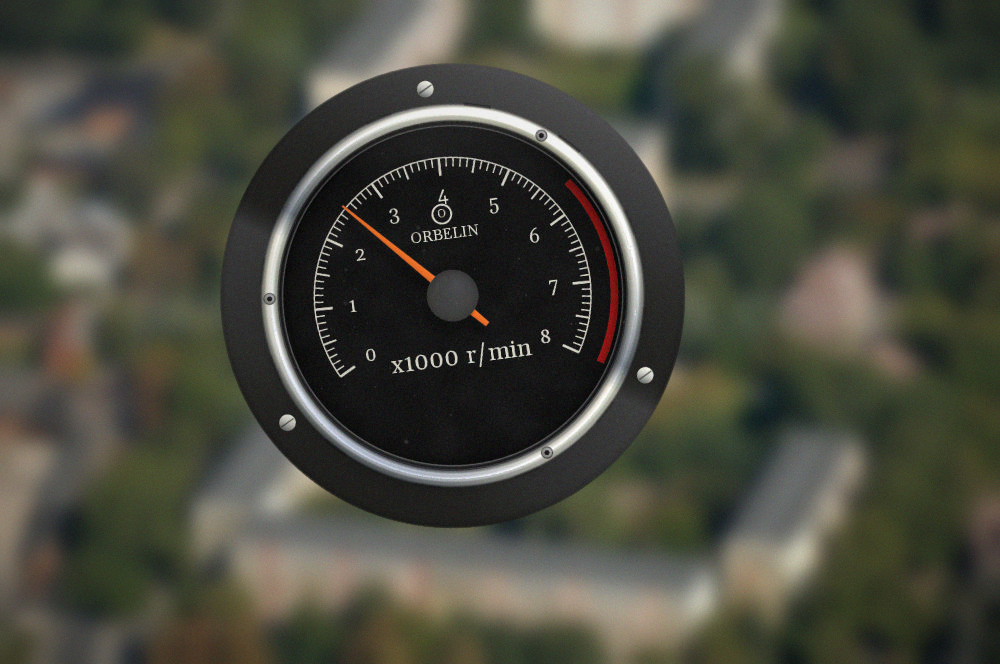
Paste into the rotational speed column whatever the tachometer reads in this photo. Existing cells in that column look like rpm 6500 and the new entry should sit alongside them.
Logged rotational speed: rpm 2500
